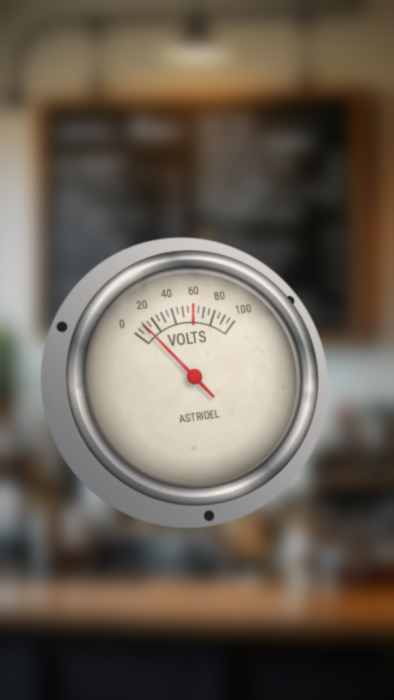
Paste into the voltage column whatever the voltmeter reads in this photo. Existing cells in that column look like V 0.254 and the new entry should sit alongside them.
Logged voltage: V 10
